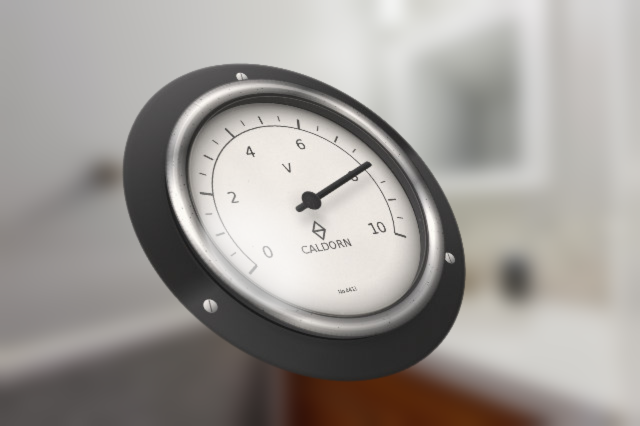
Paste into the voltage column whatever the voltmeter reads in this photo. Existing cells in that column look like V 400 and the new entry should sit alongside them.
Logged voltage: V 8
